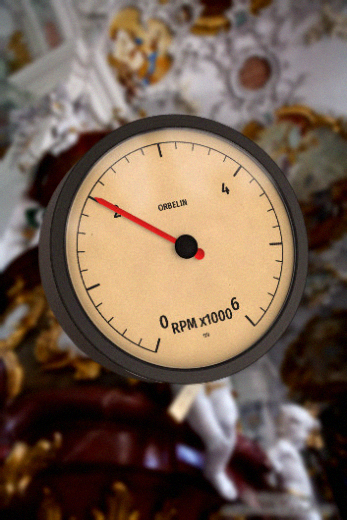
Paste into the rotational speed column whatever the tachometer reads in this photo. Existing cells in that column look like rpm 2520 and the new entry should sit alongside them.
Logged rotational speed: rpm 2000
